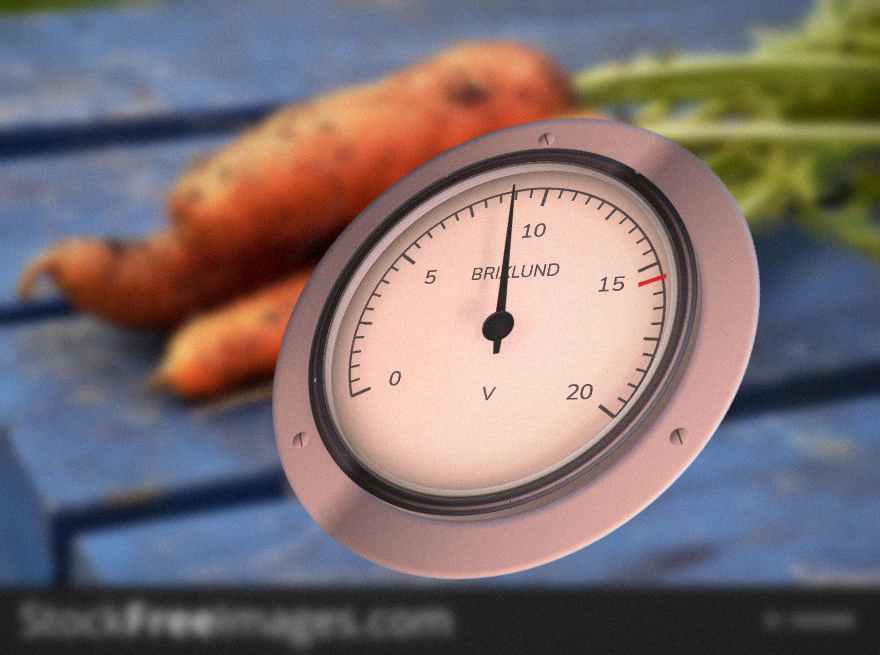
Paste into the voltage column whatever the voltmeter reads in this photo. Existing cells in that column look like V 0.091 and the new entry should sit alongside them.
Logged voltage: V 9
